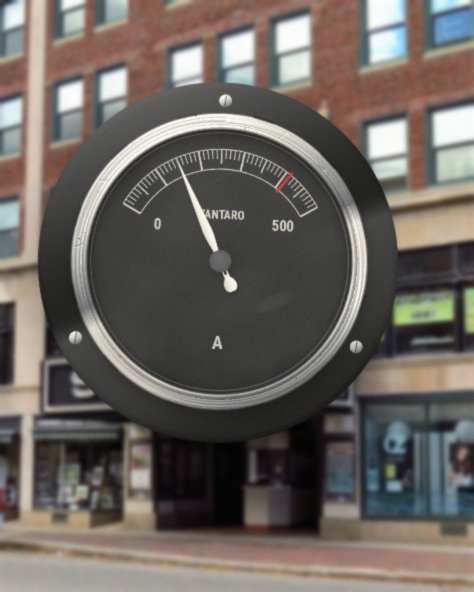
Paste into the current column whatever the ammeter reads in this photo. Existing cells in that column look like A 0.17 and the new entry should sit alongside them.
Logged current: A 150
